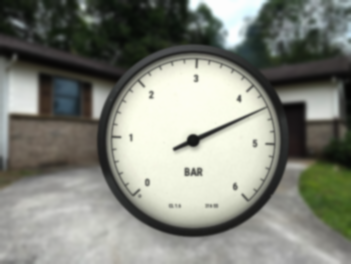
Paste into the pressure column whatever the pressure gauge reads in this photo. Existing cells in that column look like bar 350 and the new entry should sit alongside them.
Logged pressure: bar 4.4
